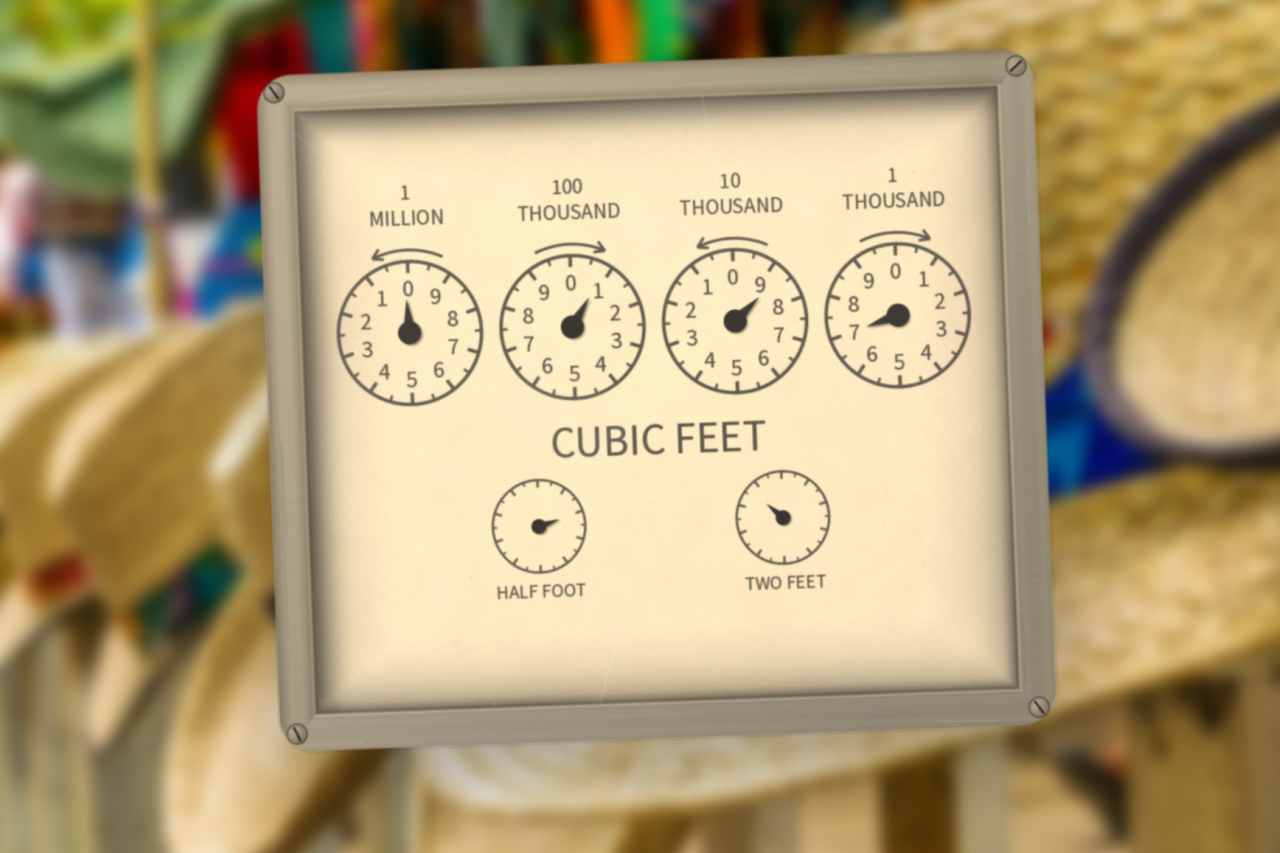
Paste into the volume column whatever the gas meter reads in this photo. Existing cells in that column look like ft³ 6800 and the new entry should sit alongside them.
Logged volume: ft³ 8700
